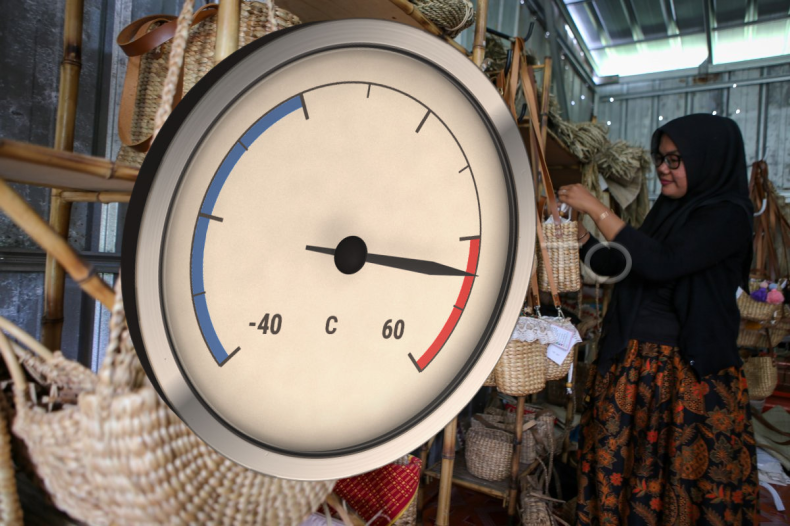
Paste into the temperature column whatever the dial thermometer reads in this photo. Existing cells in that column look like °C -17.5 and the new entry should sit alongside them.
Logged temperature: °C 45
